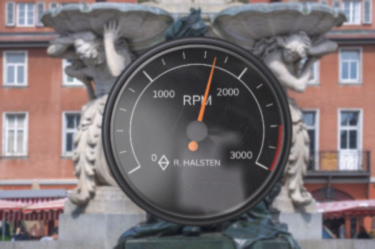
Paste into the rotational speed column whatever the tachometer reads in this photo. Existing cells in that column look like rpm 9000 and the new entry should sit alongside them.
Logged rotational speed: rpm 1700
